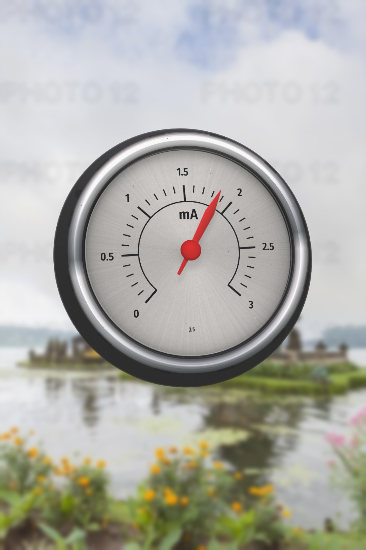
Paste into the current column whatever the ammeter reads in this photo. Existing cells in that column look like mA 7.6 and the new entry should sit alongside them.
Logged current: mA 1.85
